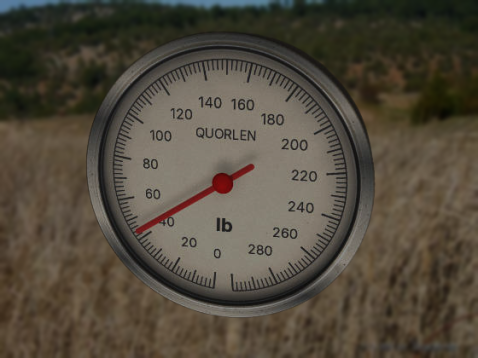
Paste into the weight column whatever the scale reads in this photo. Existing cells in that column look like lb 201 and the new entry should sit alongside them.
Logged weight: lb 44
